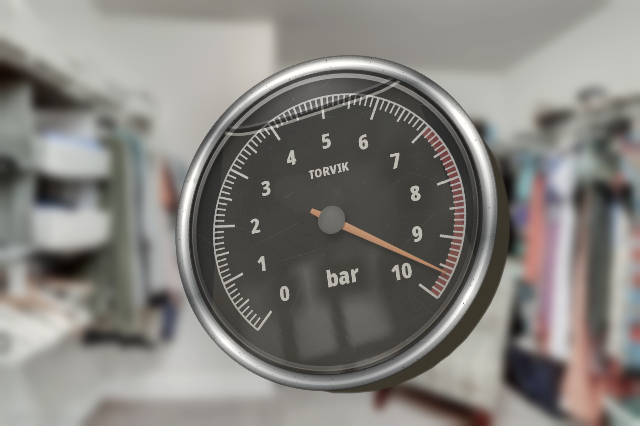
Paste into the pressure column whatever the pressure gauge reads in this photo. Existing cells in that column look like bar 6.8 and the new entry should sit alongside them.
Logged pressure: bar 9.6
